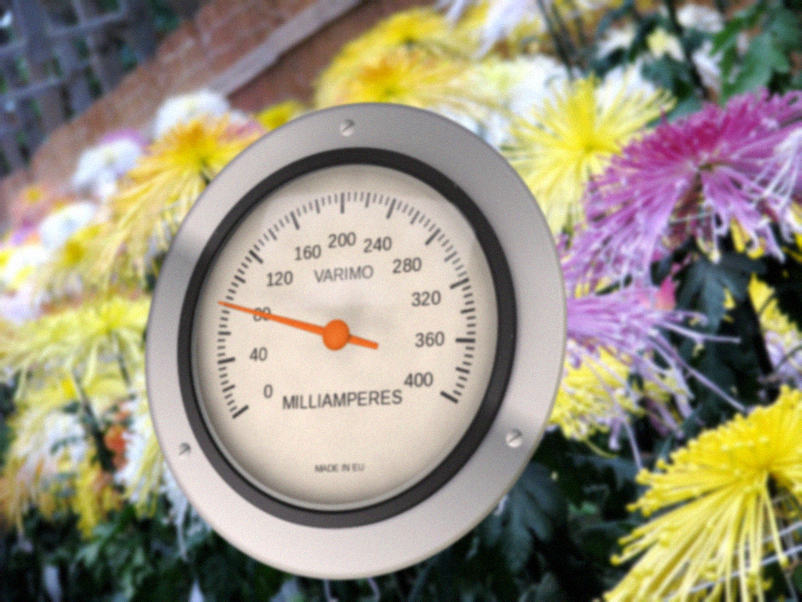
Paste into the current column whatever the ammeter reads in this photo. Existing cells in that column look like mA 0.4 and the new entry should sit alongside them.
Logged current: mA 80
